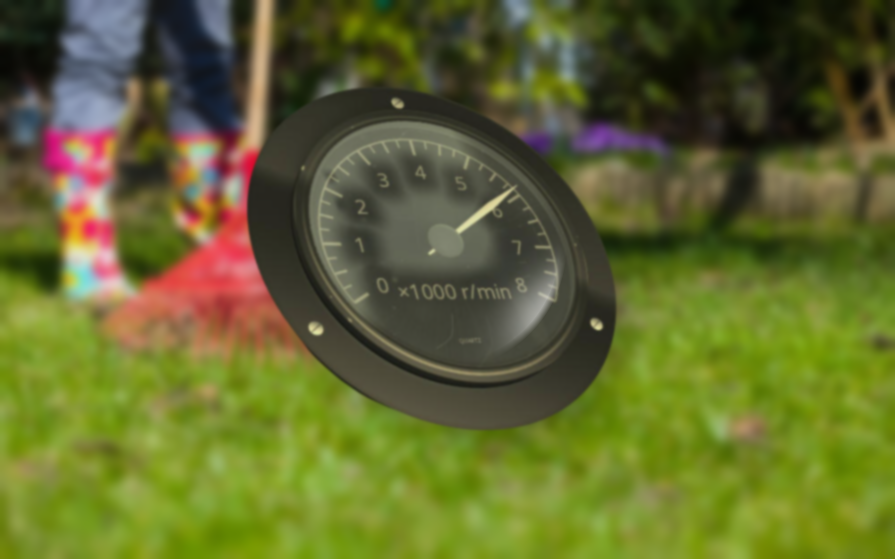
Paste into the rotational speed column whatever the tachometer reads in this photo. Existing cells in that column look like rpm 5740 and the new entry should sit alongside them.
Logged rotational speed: rpm 5875
